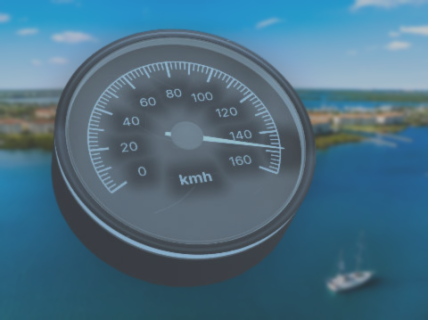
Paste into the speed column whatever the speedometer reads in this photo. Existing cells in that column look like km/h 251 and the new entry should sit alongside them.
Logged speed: km/h 150
